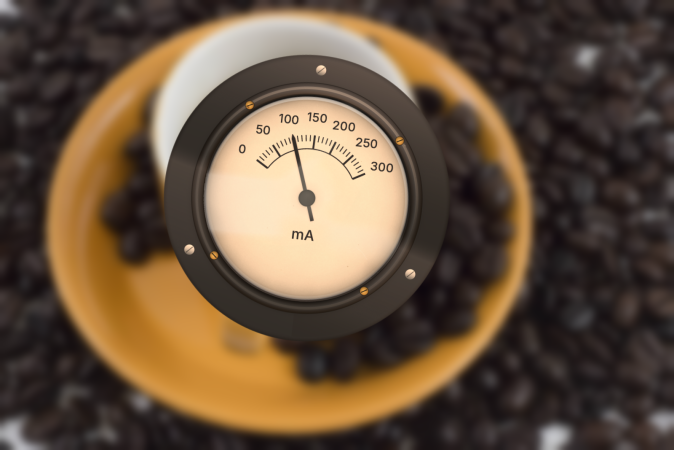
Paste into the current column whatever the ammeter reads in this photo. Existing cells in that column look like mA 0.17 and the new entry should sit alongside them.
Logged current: mA 100
